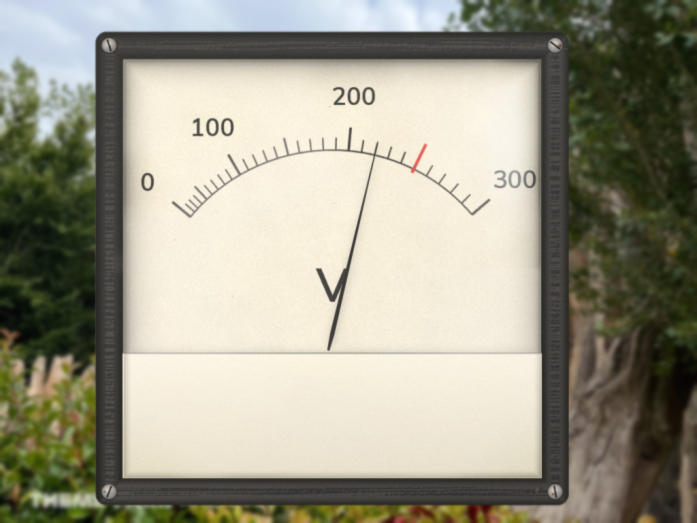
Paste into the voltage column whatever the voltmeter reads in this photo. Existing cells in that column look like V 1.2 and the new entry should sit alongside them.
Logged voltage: V 220
